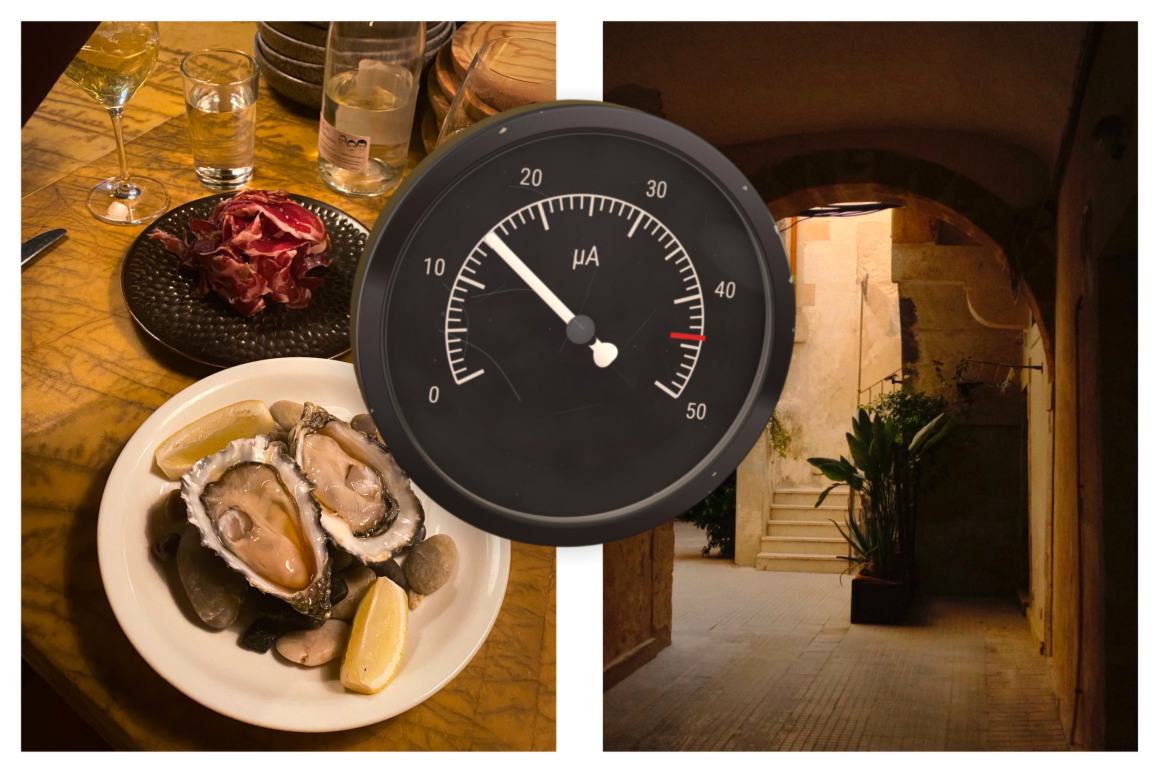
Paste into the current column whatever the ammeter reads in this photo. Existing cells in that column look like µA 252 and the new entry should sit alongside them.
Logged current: µA 14.5
